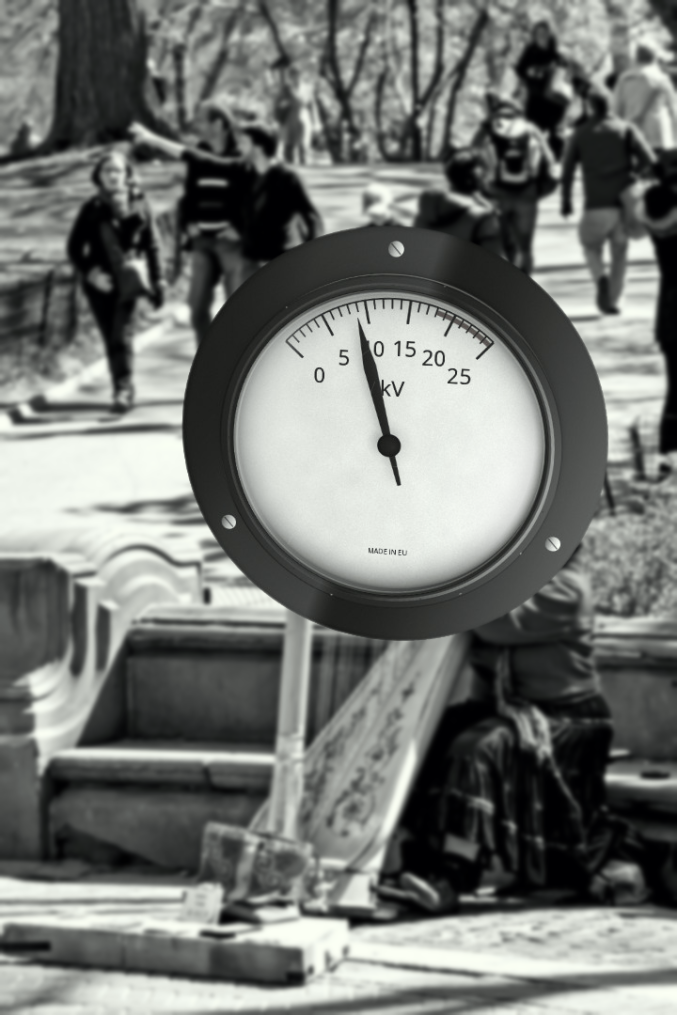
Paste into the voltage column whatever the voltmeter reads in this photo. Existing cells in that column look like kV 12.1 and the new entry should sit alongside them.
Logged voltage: kV 9
